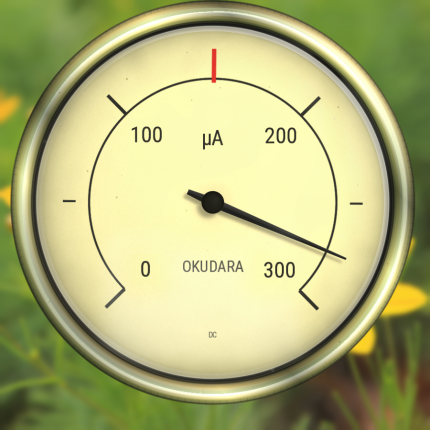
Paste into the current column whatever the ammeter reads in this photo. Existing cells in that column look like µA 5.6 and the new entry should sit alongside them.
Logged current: µA 275
